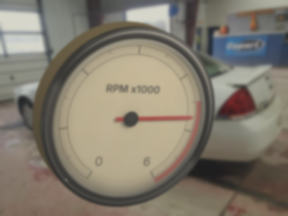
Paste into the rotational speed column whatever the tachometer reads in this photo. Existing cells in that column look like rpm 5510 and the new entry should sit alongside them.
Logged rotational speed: rpm 4750
